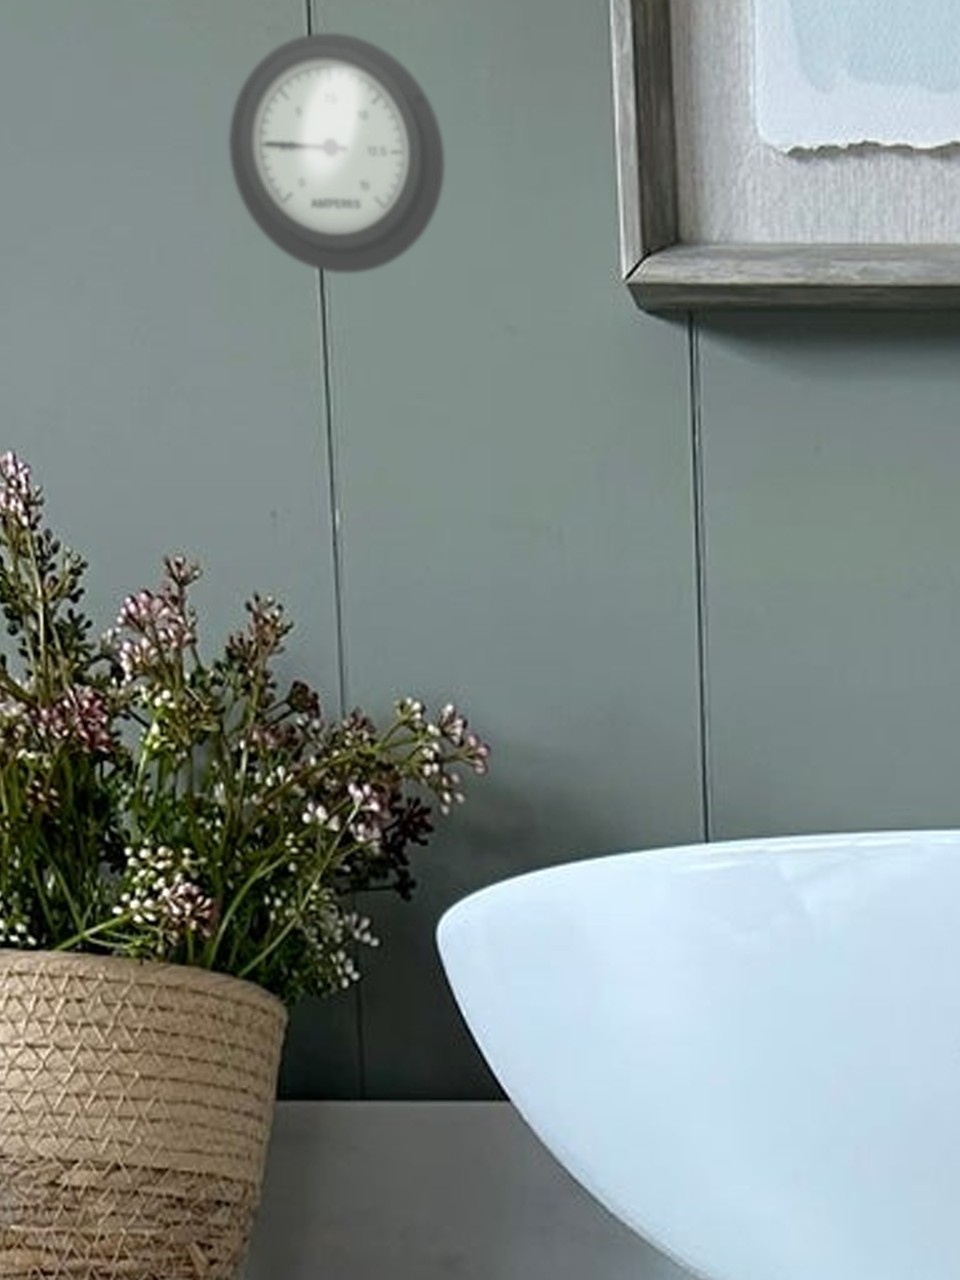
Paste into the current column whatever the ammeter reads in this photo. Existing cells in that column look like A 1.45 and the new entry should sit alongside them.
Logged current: A 2.5
